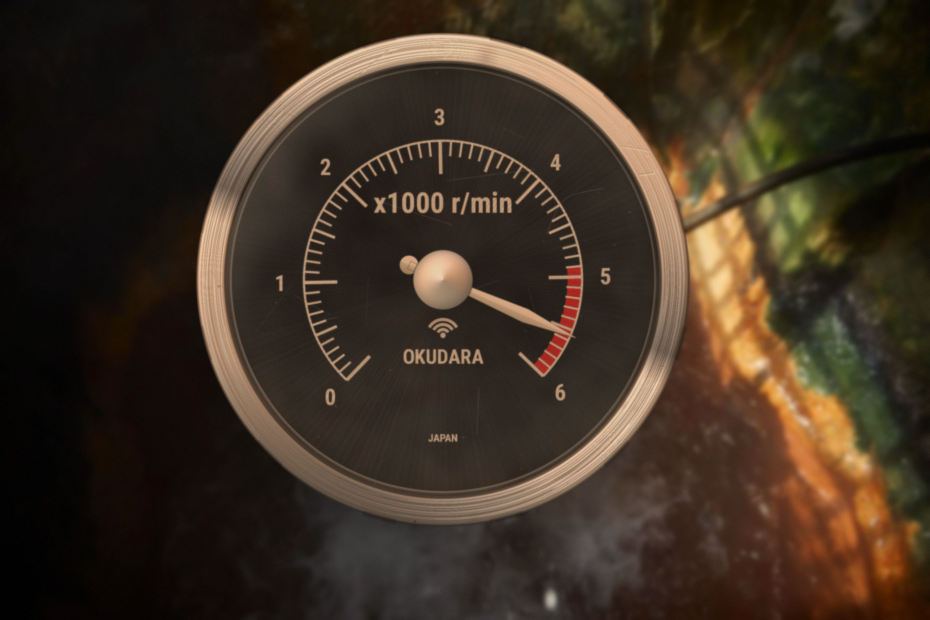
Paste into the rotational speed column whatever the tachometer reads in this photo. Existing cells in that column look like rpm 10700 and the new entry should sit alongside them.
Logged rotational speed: rpm 5550
